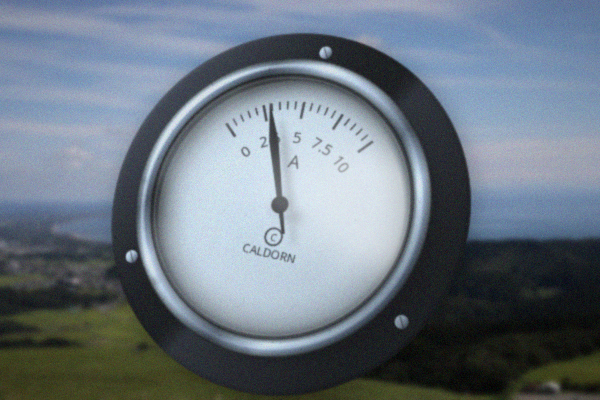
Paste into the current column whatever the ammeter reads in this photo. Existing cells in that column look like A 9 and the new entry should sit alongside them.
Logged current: A 3
